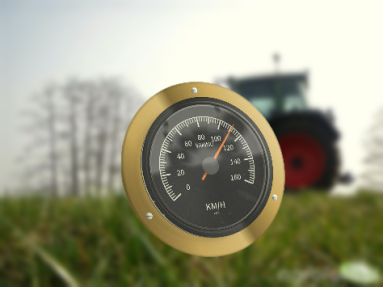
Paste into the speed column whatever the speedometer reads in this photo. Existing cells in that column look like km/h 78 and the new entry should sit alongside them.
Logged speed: km/h 110
